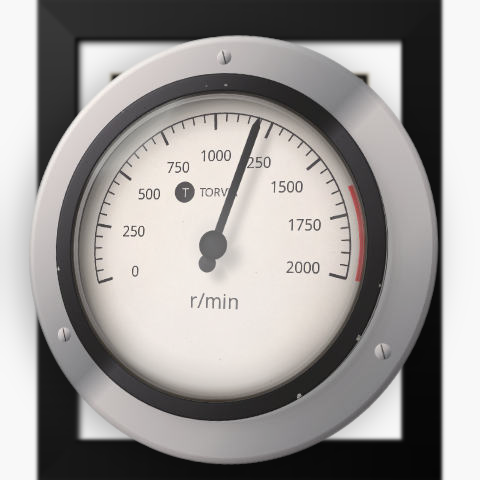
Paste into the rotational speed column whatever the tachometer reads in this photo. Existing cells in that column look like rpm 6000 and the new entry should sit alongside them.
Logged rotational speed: rpm 1200
